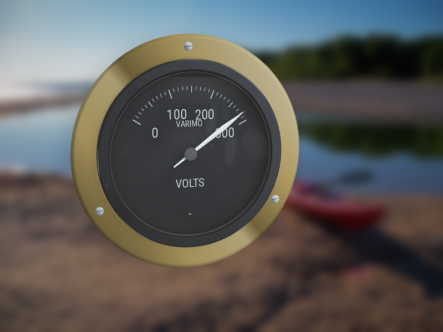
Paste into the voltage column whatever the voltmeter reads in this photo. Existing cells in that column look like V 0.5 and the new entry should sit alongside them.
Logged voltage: V 280
